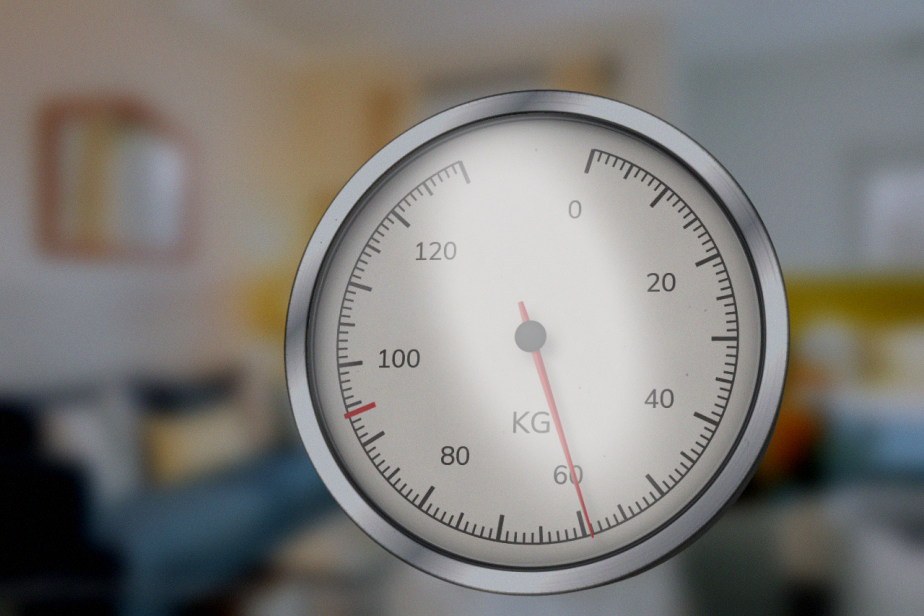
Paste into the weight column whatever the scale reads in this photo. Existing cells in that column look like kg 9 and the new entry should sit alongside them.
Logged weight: kg 59
